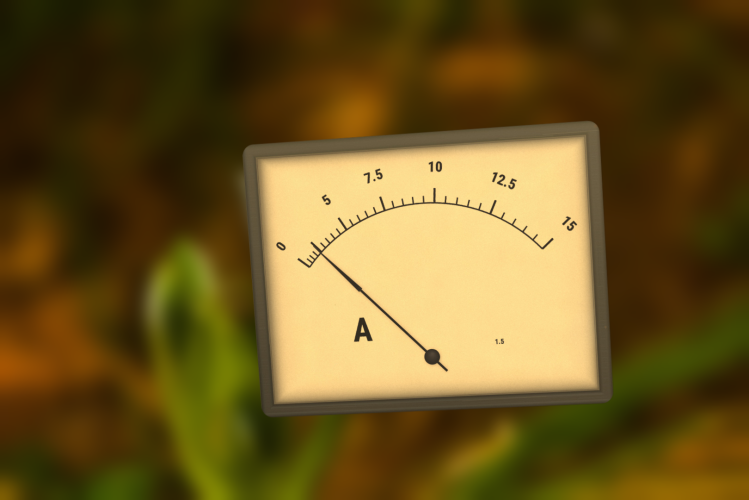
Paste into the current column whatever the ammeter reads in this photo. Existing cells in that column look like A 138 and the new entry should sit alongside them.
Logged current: A 2.5
